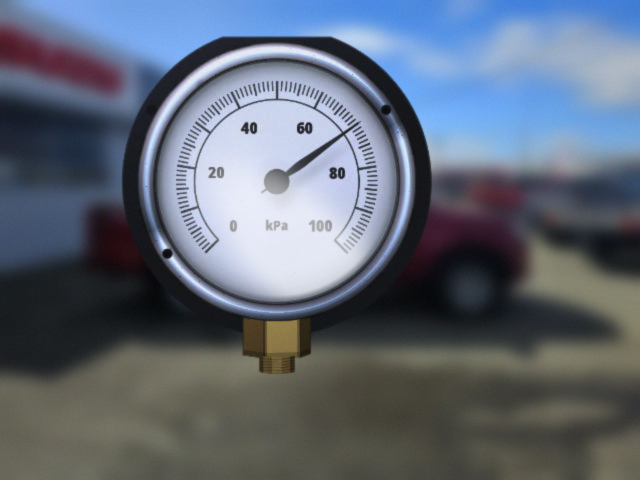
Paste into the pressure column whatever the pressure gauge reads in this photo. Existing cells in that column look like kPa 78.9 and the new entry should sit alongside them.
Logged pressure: kPa 70
